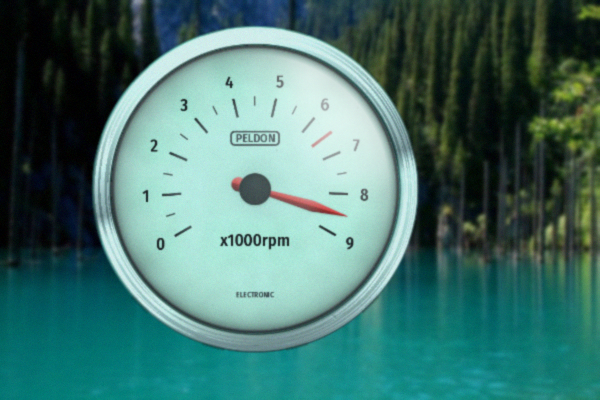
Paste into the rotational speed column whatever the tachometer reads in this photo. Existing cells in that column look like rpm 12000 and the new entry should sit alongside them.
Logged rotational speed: rpm 8500
